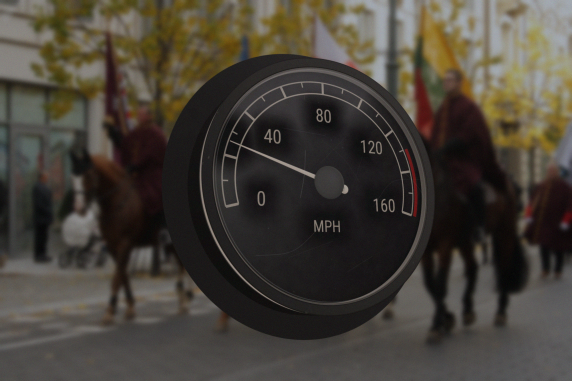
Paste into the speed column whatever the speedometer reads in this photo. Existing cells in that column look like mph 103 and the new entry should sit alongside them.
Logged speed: mph 25
